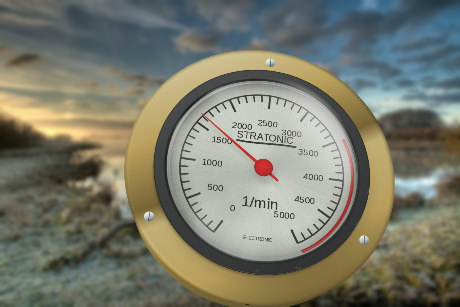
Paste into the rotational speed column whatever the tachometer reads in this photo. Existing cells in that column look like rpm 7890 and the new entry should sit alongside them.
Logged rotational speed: rpm 1600
